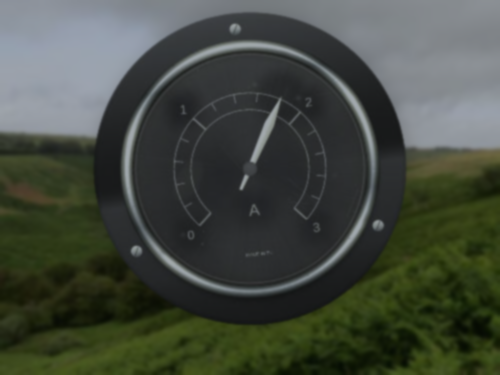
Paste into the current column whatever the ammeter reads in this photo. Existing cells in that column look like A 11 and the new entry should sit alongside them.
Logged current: A 1.8
